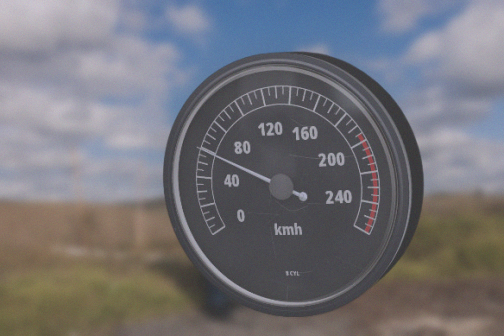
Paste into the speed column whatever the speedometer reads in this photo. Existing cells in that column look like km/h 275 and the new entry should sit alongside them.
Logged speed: km/h 60
